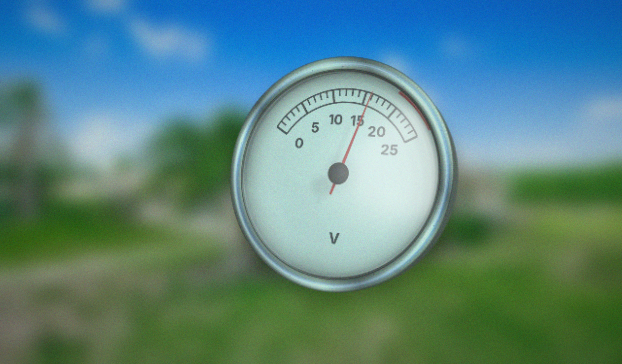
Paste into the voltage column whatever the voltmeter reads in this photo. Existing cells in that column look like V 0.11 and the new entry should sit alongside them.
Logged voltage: V 16
